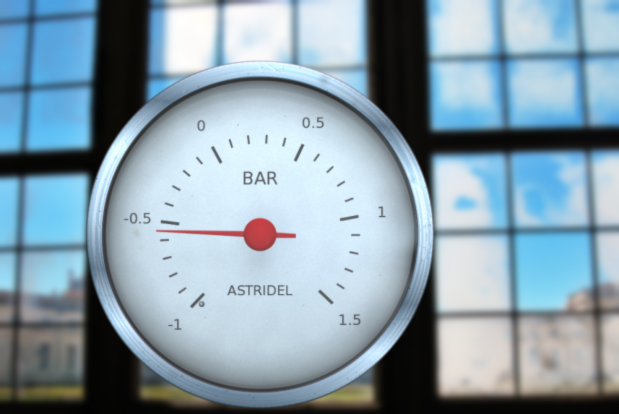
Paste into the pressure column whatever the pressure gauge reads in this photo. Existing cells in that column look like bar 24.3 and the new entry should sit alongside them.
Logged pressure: bar -0.55
